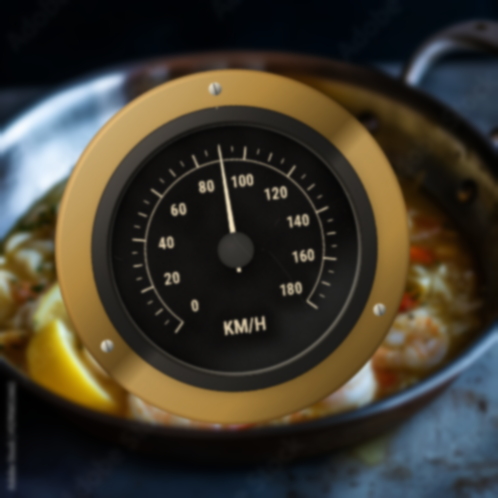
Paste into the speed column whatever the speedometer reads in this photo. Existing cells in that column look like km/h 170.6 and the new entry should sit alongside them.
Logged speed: km/h 90
